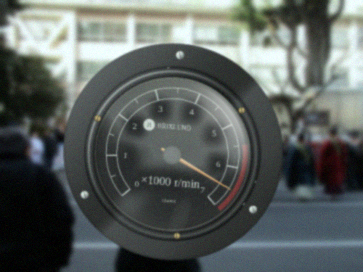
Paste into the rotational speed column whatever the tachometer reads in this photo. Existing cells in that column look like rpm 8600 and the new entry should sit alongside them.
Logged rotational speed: rpm 6500
